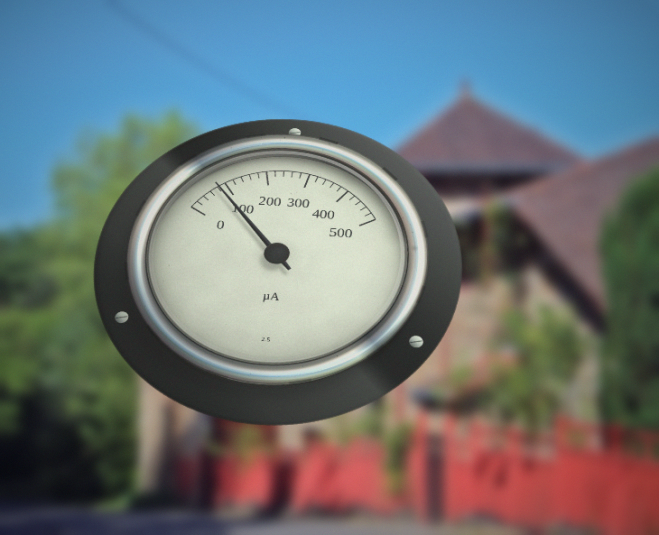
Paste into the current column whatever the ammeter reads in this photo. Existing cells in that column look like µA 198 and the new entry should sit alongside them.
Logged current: µA 80
